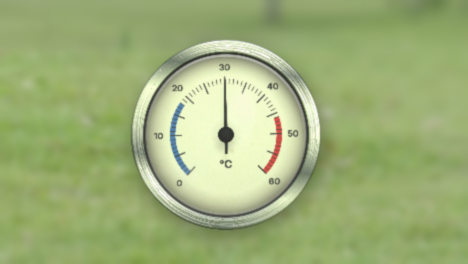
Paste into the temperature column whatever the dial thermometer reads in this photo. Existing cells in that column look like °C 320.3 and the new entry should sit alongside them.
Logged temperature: °C 30
